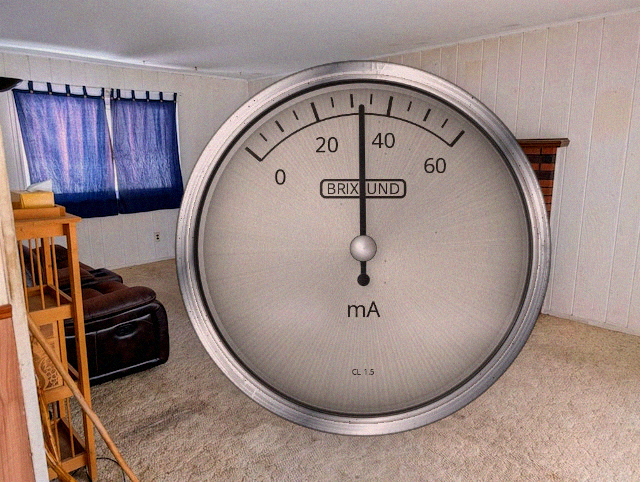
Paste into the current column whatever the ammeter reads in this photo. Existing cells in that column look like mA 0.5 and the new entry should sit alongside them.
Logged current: mA 32.5
